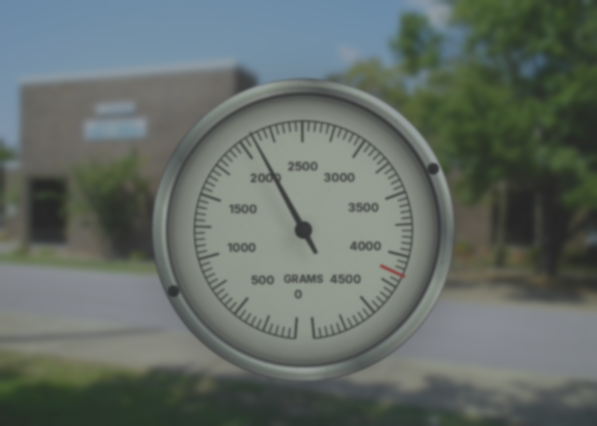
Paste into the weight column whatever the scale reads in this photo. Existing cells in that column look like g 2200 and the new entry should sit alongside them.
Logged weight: g 2100
